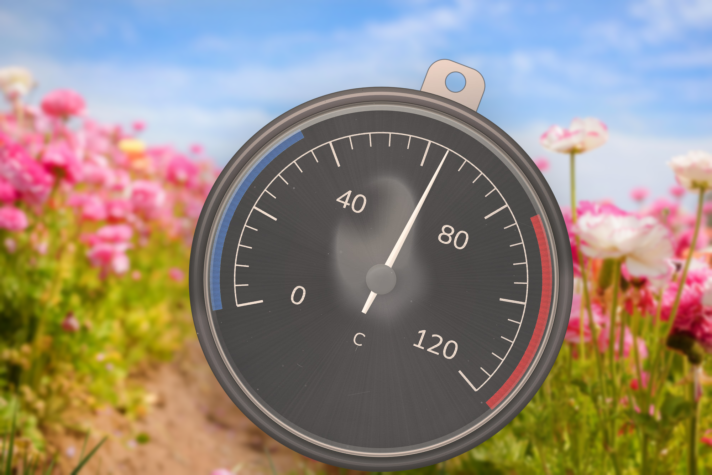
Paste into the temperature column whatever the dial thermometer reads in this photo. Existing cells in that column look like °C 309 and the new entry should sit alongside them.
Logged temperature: °C 64
